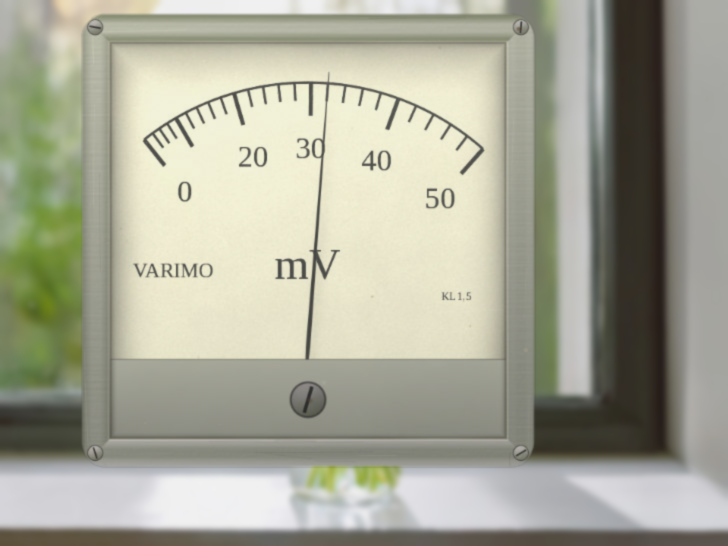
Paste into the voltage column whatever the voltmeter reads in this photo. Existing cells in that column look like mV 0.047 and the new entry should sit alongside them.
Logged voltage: mV 32
